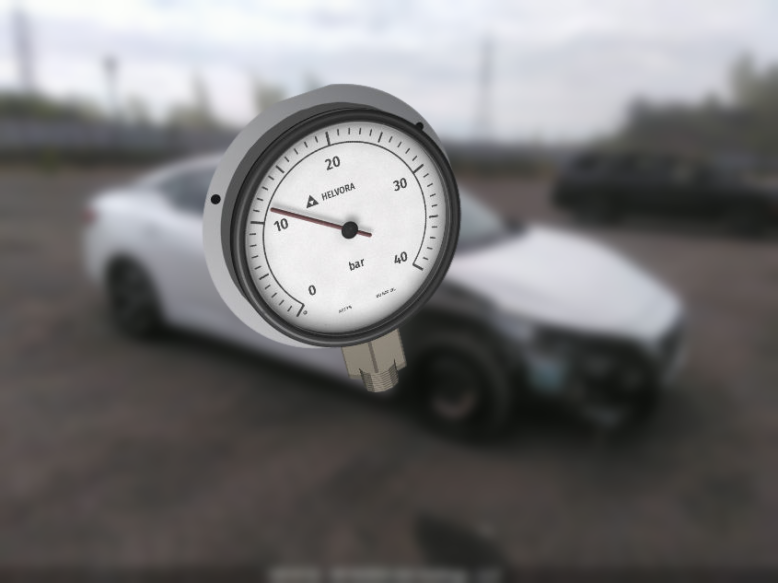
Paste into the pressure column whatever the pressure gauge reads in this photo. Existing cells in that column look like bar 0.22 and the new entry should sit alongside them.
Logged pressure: bar 11.5
